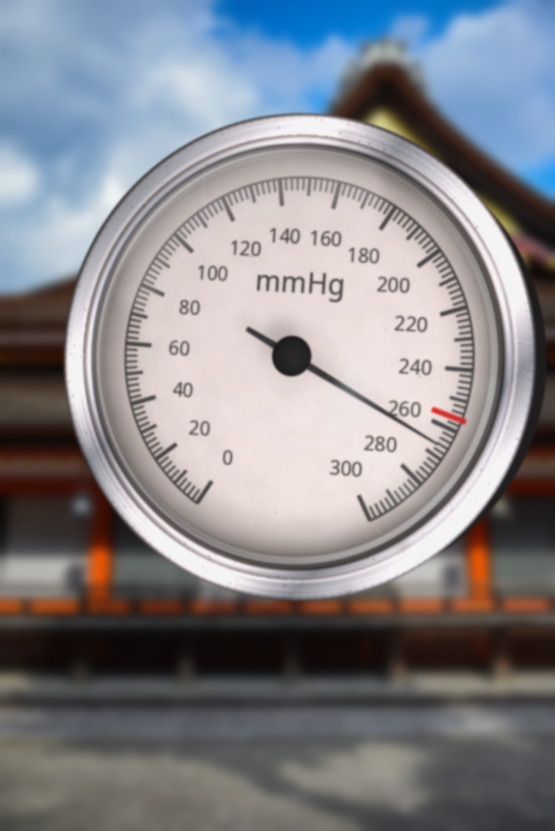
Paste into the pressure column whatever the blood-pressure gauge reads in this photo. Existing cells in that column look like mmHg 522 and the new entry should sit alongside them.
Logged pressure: mmHg 266
